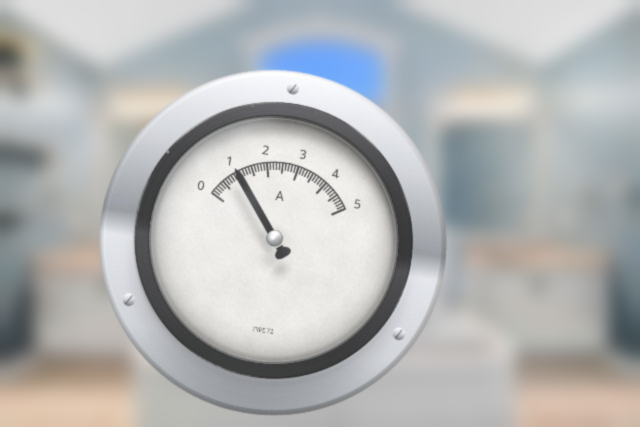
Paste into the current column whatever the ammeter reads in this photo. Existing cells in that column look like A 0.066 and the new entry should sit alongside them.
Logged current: A 1
